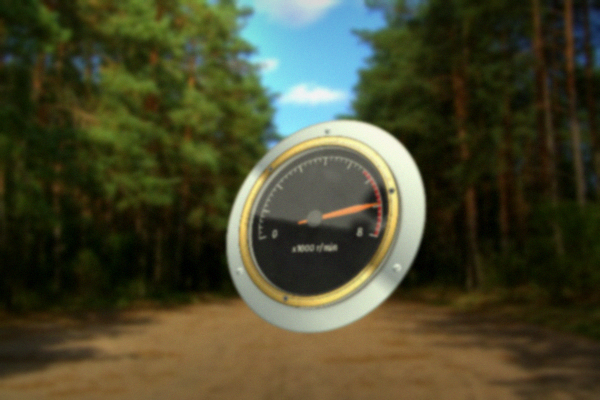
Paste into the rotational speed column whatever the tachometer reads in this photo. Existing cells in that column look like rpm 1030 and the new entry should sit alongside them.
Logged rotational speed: rpm 7000
